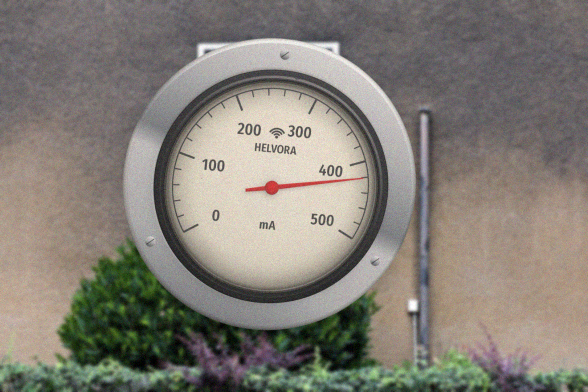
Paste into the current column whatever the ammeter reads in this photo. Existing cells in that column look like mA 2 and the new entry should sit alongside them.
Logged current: mA 420
